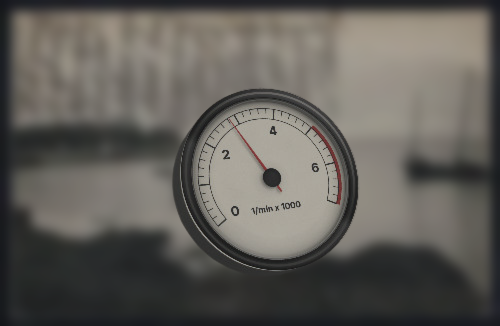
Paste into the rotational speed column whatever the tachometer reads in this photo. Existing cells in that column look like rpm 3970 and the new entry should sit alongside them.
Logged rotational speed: rpm 2800
